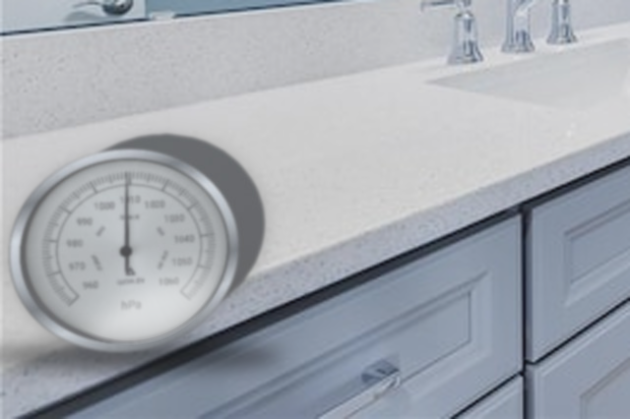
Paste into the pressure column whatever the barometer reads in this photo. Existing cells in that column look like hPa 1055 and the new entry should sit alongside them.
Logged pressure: hPa 1010
